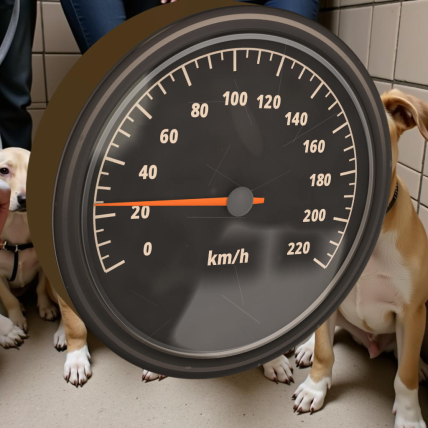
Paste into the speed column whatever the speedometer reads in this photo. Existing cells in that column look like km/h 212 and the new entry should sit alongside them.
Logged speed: km/h 25
